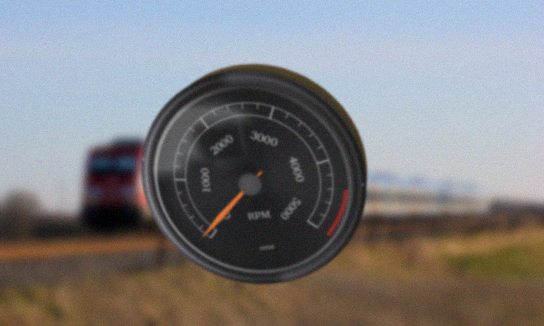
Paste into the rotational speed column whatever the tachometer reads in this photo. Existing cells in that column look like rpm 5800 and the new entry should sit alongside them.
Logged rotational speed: rpm 100
